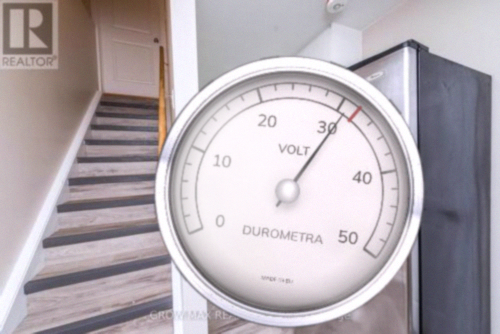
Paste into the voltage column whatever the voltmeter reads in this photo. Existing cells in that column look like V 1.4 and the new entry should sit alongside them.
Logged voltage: V 31
